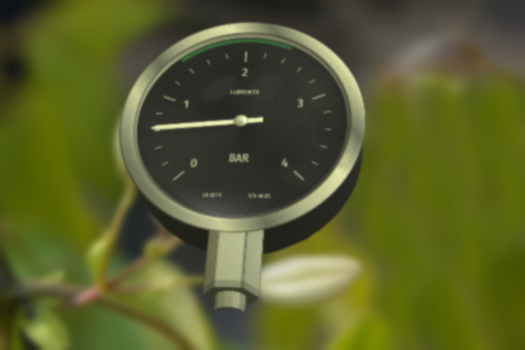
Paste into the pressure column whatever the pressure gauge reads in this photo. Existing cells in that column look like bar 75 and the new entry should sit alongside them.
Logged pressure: bar 0.6
